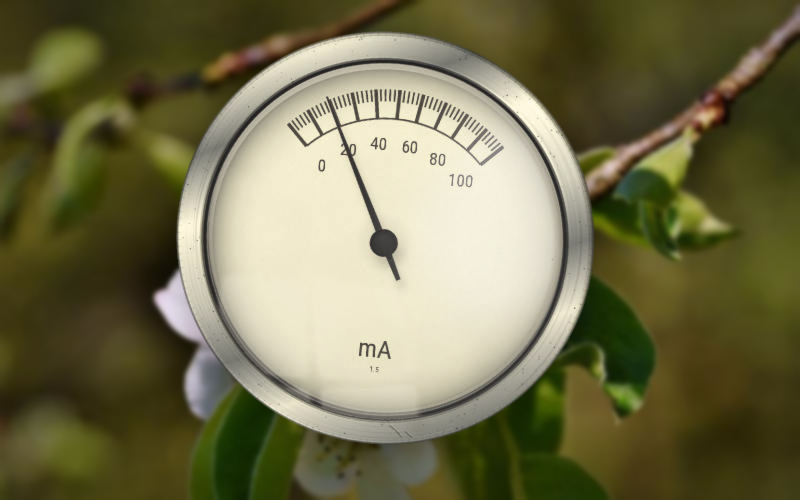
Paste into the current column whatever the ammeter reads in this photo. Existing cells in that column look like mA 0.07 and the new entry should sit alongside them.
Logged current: mA 20
